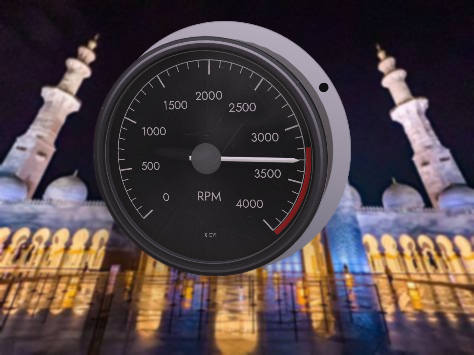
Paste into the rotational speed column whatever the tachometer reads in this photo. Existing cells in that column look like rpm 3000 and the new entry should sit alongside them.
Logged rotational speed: rpm 3300
